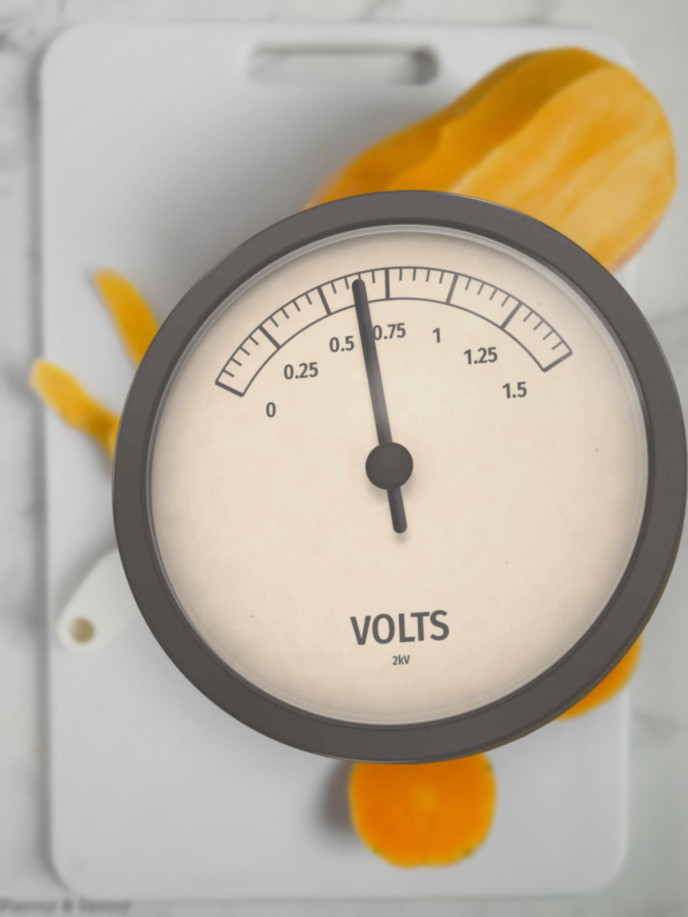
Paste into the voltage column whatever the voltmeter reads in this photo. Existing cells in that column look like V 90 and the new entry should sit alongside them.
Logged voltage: V 0.65
